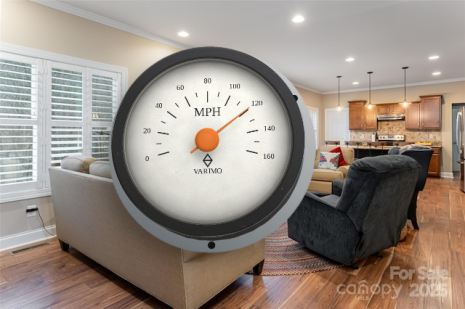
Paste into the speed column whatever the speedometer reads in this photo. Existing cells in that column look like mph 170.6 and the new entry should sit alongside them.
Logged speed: mph 120
